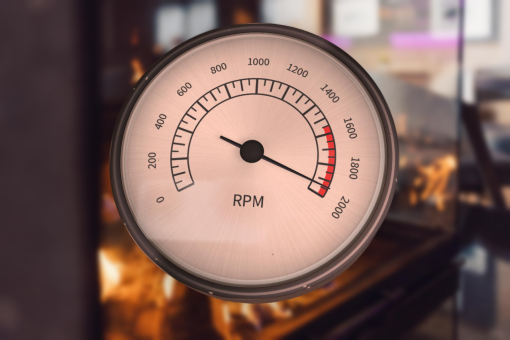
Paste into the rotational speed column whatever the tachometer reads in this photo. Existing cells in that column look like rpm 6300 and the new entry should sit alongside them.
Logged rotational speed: rpm 1950
